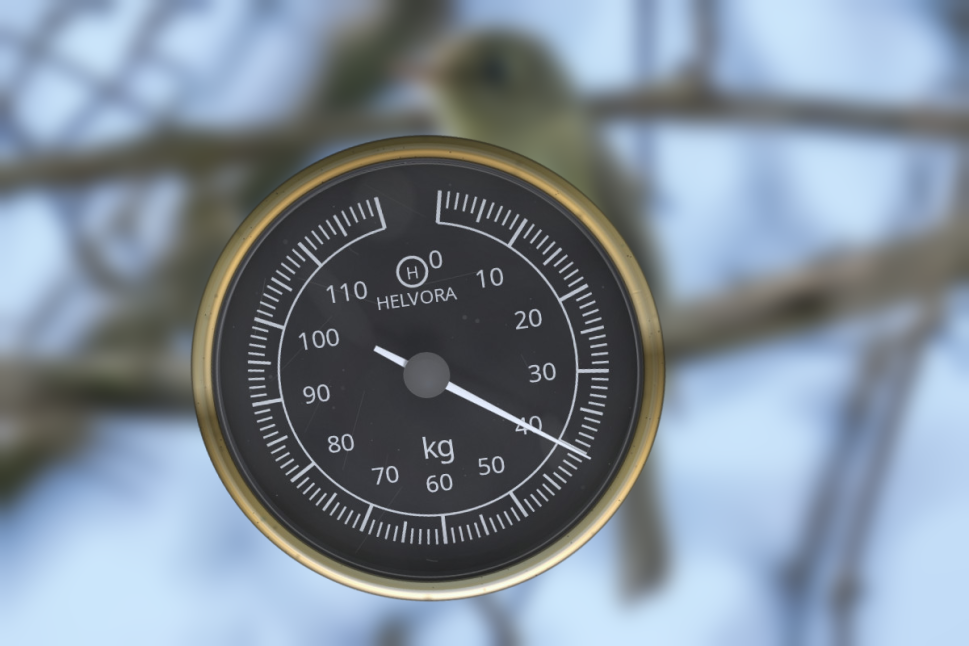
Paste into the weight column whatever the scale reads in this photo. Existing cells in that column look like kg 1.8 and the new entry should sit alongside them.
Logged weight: kg 40
